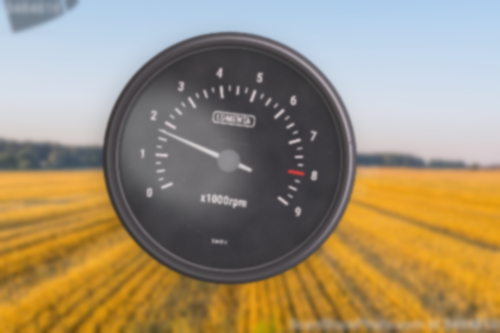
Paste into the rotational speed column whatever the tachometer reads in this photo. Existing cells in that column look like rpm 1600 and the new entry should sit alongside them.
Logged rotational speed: rpm 1750
